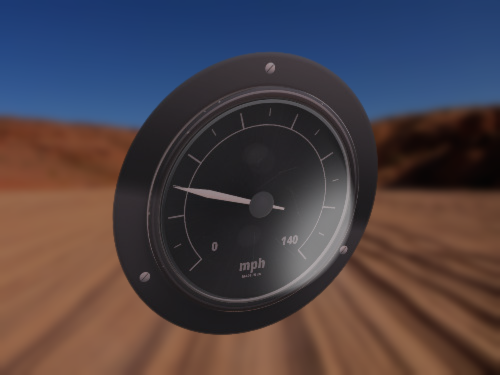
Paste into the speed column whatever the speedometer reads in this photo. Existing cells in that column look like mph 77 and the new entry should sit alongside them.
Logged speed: mph 30
